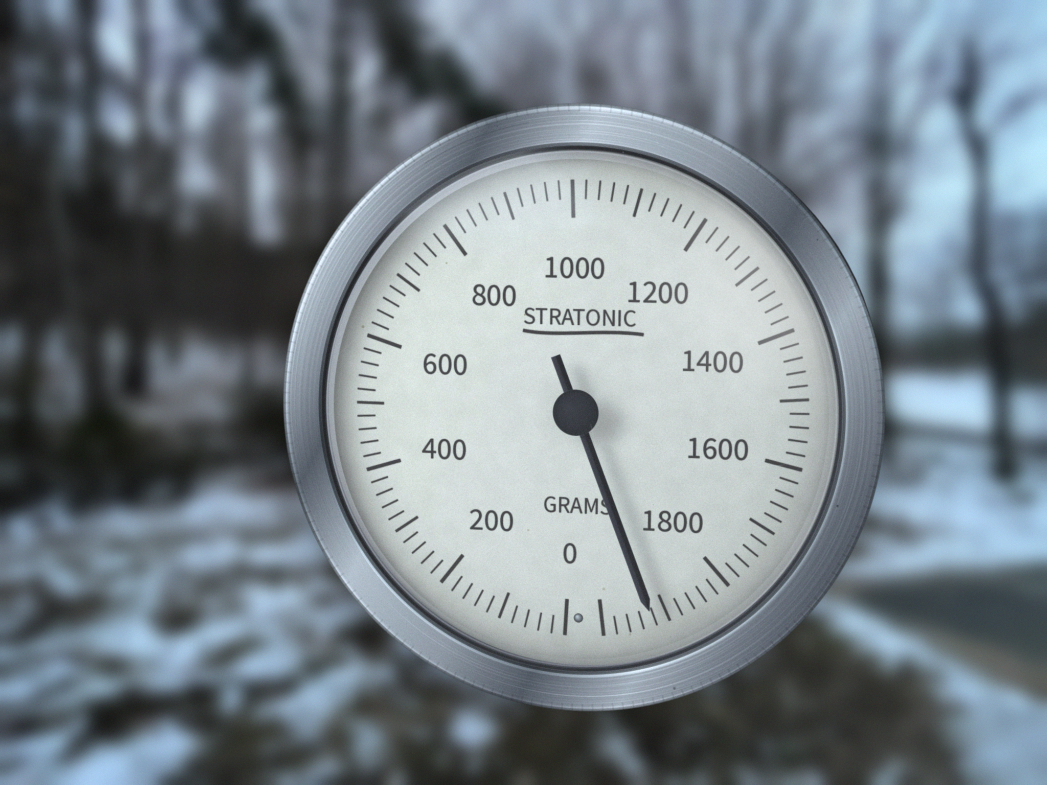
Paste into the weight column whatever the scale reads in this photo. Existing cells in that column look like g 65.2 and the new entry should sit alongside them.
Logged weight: g 1920
